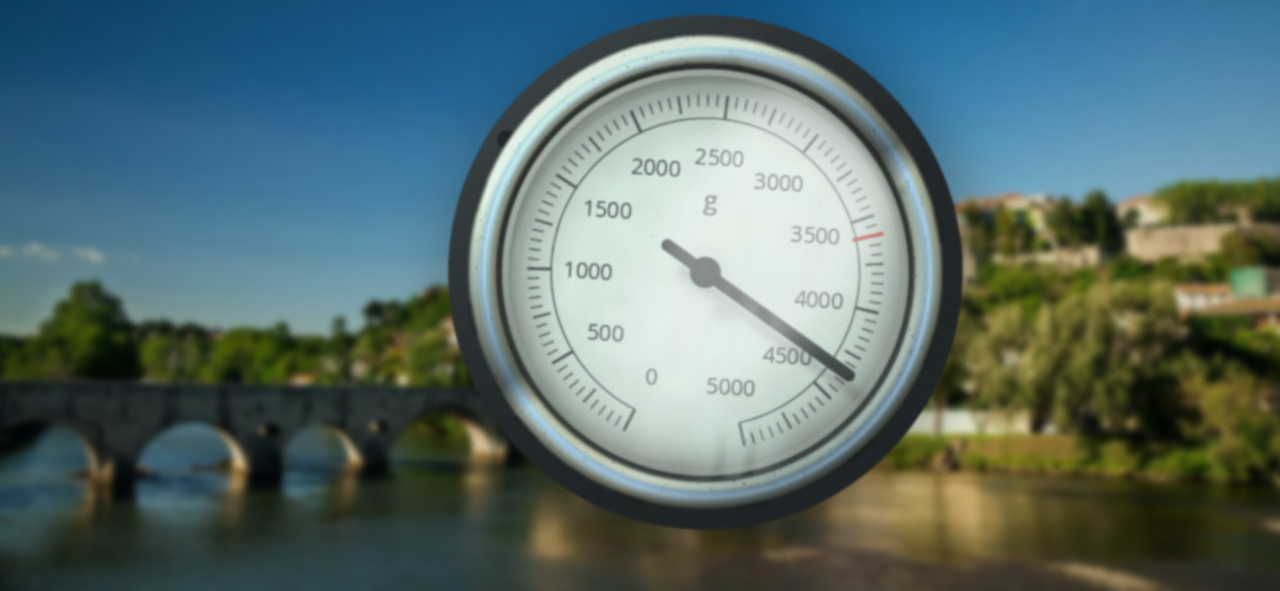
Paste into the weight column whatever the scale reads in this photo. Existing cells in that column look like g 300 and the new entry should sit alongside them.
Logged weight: g 4350
